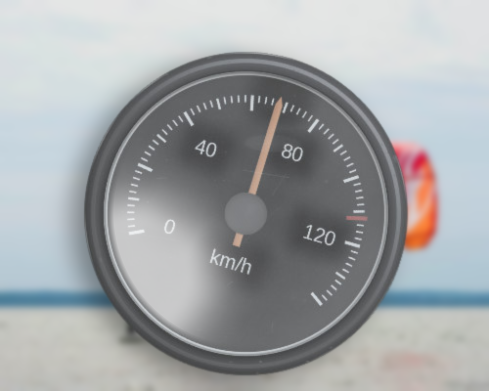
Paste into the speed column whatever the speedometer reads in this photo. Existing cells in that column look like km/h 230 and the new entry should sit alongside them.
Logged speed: km/h 68
